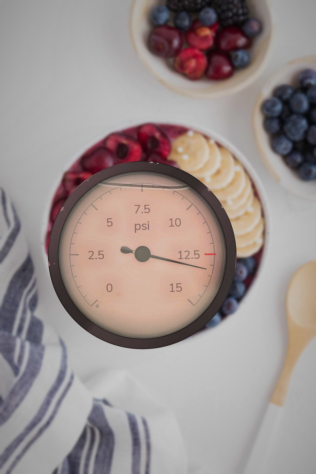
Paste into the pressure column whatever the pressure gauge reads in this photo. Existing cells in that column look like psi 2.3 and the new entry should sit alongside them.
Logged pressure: psi 13.25
